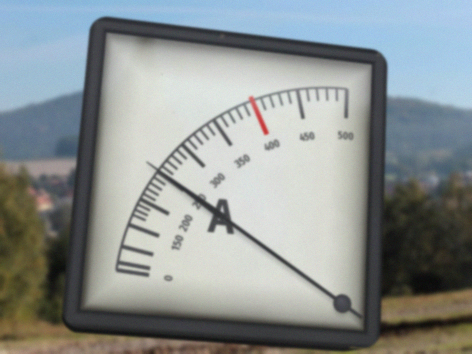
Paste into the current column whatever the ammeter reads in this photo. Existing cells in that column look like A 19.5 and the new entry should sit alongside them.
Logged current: A 250
